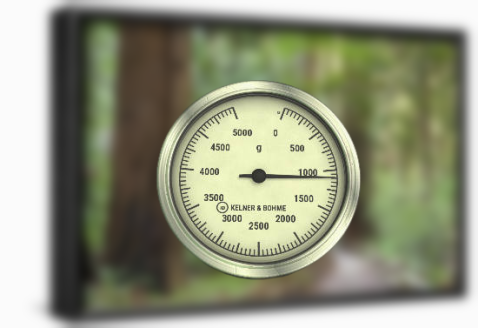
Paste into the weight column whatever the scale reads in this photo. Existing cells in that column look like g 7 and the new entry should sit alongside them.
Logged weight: g 1100
